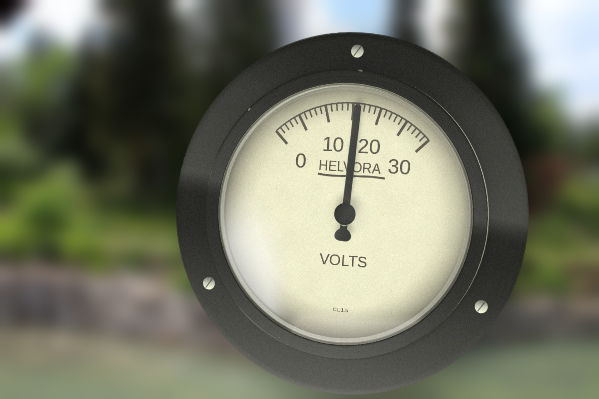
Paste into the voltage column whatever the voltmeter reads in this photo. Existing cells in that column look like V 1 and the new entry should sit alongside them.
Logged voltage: V 16
